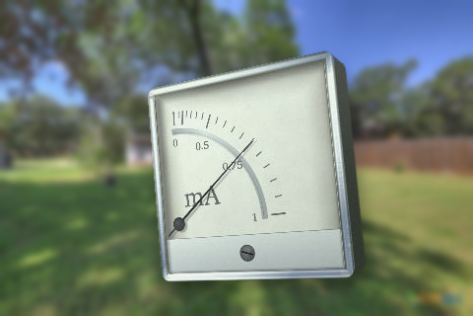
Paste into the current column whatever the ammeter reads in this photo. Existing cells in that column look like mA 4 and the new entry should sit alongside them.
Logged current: mA 0.75
